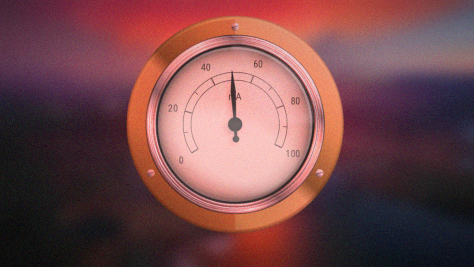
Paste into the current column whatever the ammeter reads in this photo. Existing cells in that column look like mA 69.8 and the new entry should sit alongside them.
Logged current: mA 50
